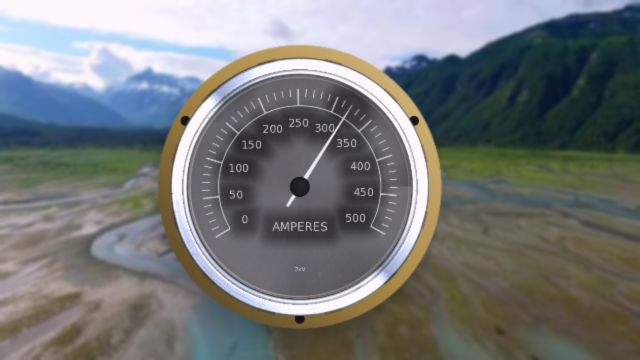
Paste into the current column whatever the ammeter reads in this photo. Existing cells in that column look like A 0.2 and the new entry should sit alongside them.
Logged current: A 320
